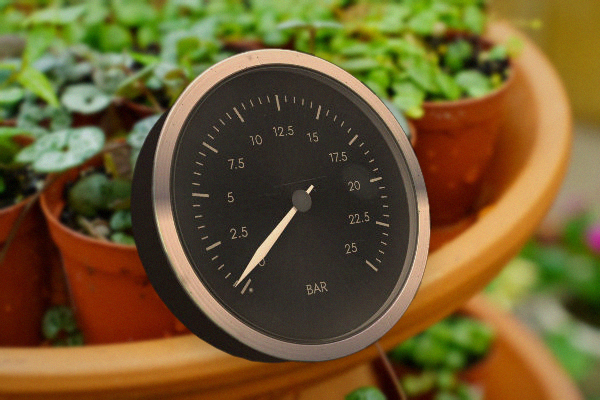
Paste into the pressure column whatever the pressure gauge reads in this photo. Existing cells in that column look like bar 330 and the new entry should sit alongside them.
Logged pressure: bar 0.5
